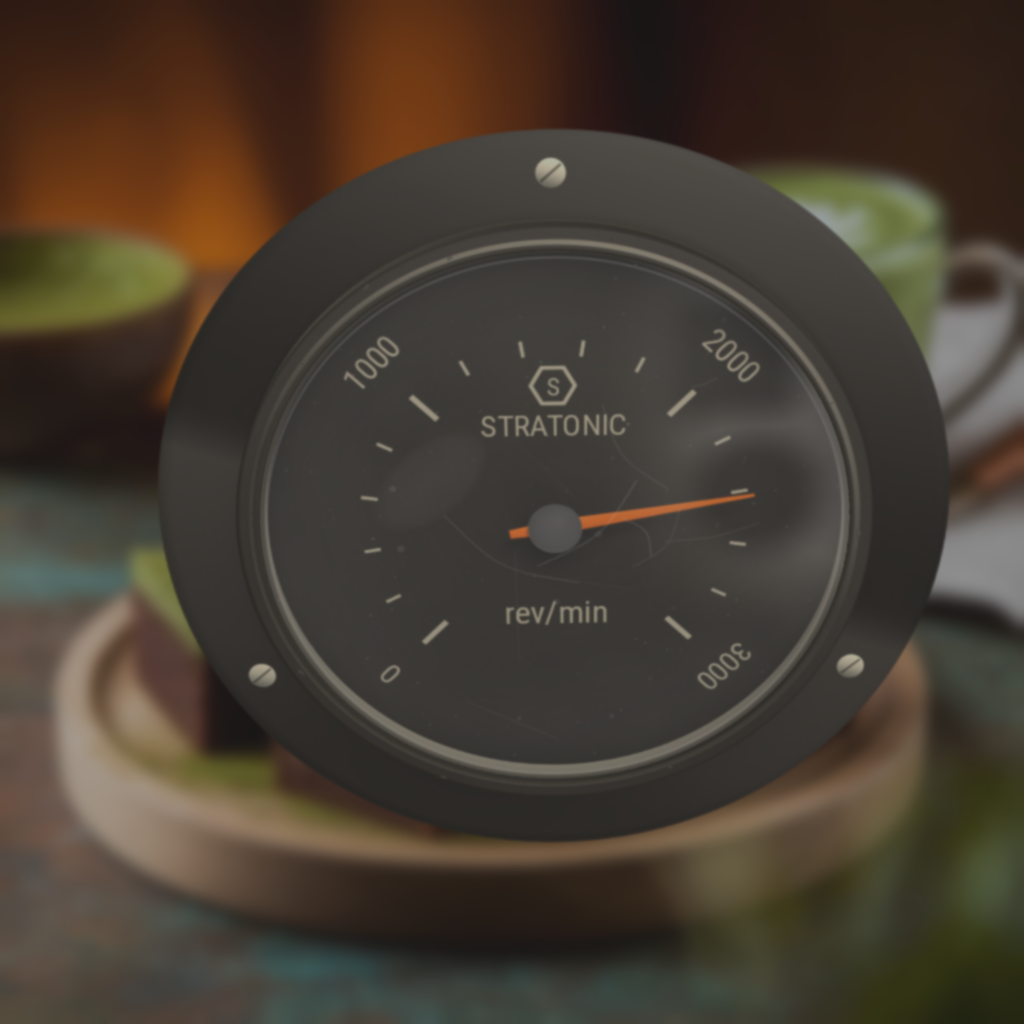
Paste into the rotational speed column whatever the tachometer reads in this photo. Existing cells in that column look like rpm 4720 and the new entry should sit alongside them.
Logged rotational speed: rpm 2400
